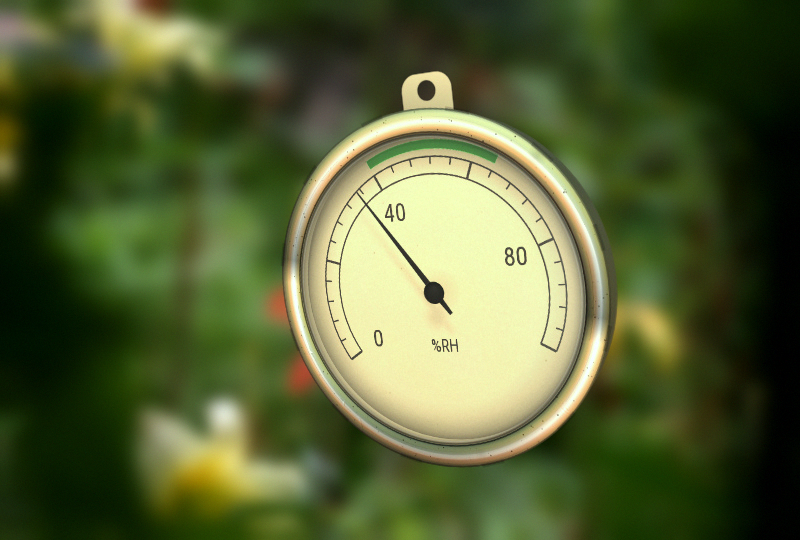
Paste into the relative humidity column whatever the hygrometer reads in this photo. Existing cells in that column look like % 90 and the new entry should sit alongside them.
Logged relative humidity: % 36
